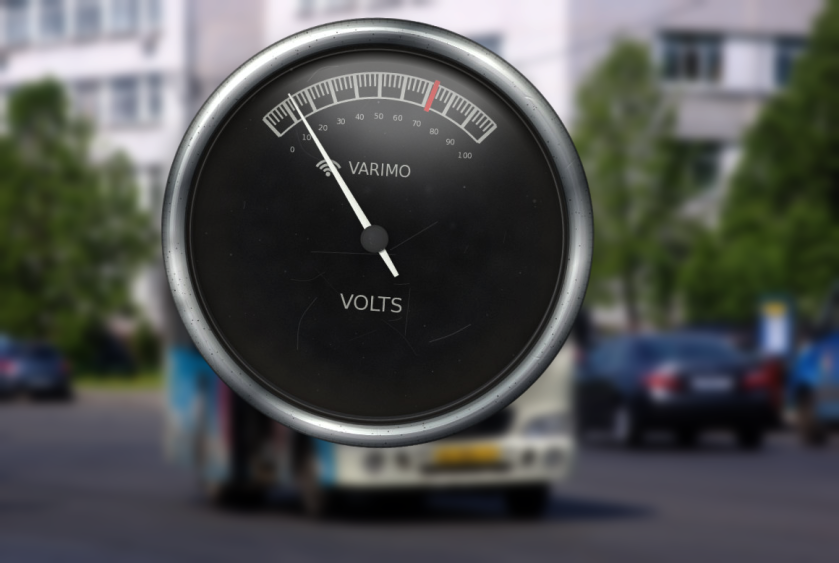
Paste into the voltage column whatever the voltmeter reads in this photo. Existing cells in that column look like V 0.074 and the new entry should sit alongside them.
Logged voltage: V 14
